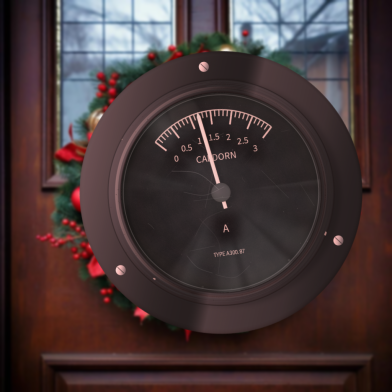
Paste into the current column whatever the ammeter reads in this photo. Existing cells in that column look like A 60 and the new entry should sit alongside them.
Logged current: A 1.2
